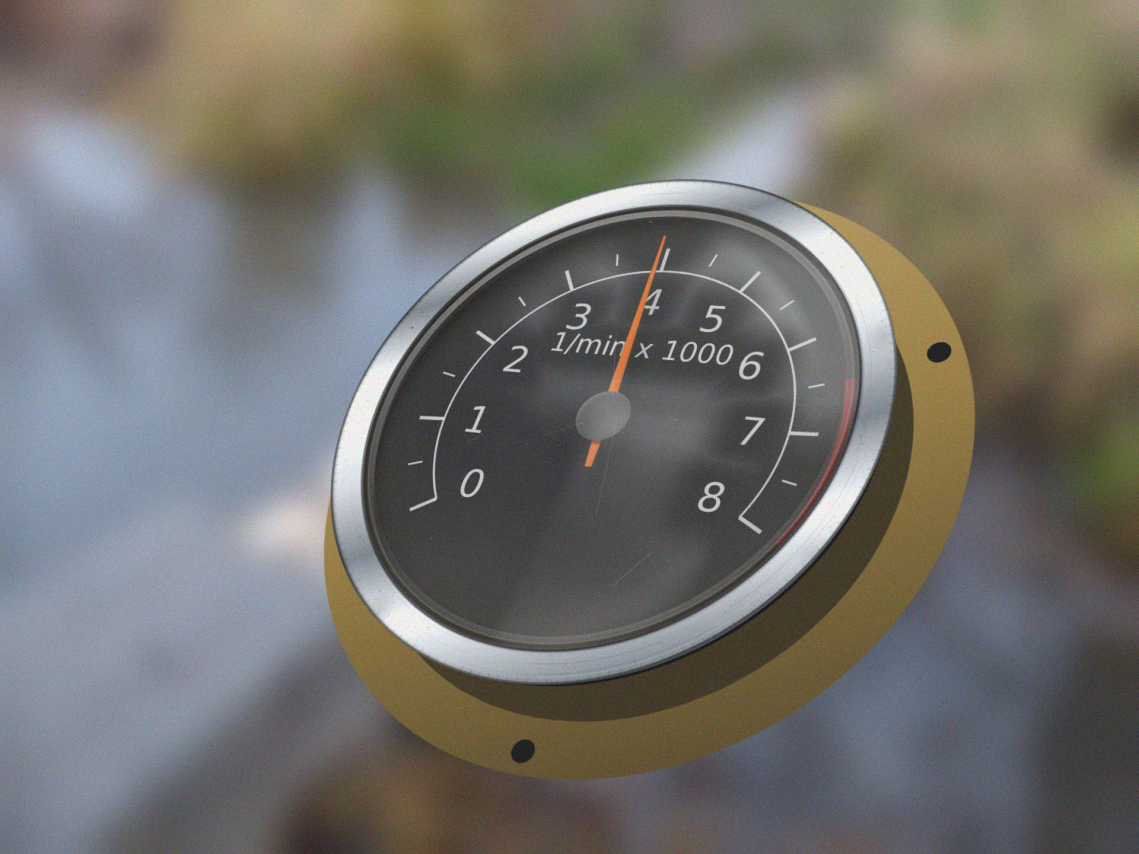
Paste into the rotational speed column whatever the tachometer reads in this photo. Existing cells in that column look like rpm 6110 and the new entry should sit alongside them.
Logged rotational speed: rpm 4000
